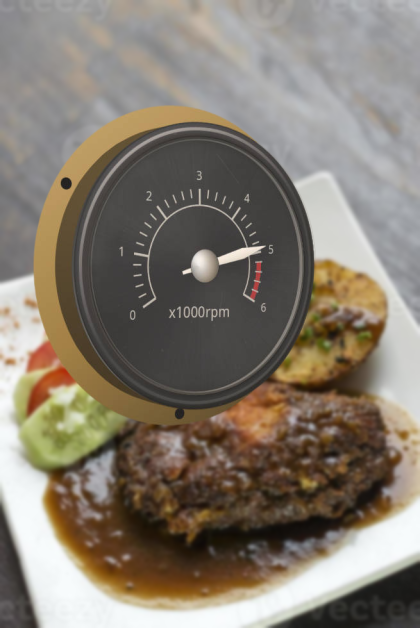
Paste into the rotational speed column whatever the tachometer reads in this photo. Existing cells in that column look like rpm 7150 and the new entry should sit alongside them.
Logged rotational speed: rpm 4900
